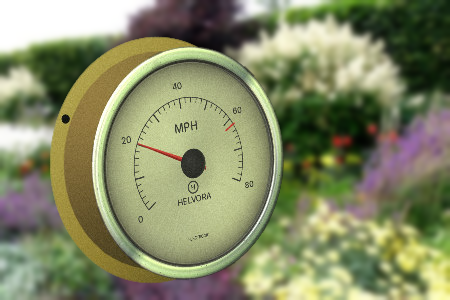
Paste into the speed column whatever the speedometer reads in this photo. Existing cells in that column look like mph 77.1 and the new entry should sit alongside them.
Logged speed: mph 20
